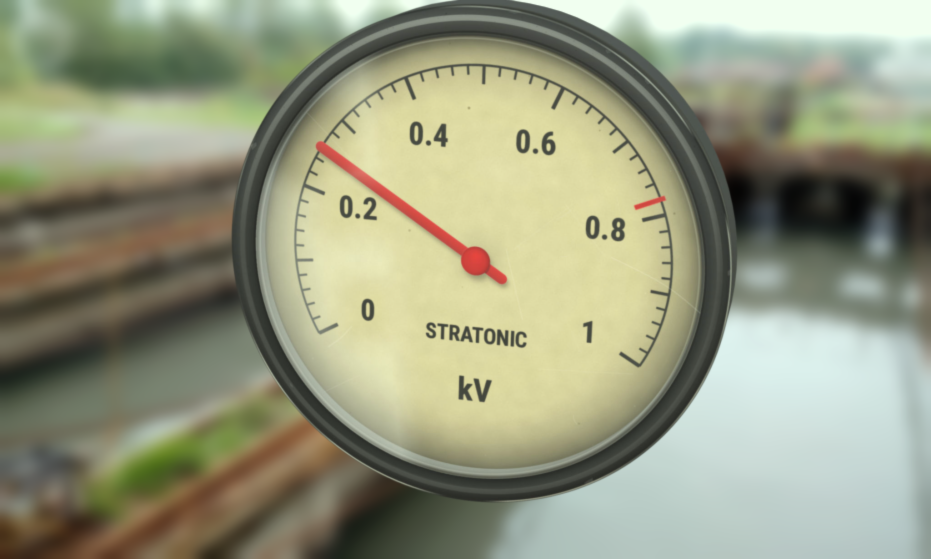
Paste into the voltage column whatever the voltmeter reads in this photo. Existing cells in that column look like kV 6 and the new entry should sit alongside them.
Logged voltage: kV 0.26
